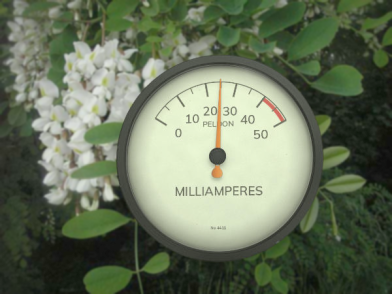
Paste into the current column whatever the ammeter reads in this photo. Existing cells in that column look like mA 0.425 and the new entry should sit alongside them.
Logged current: mA 25
